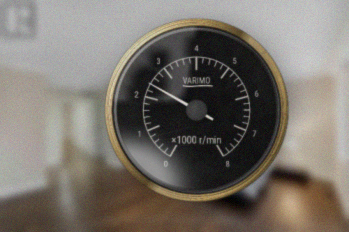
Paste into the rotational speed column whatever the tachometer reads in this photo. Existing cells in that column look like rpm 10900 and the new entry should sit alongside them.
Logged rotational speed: rpm 2400
